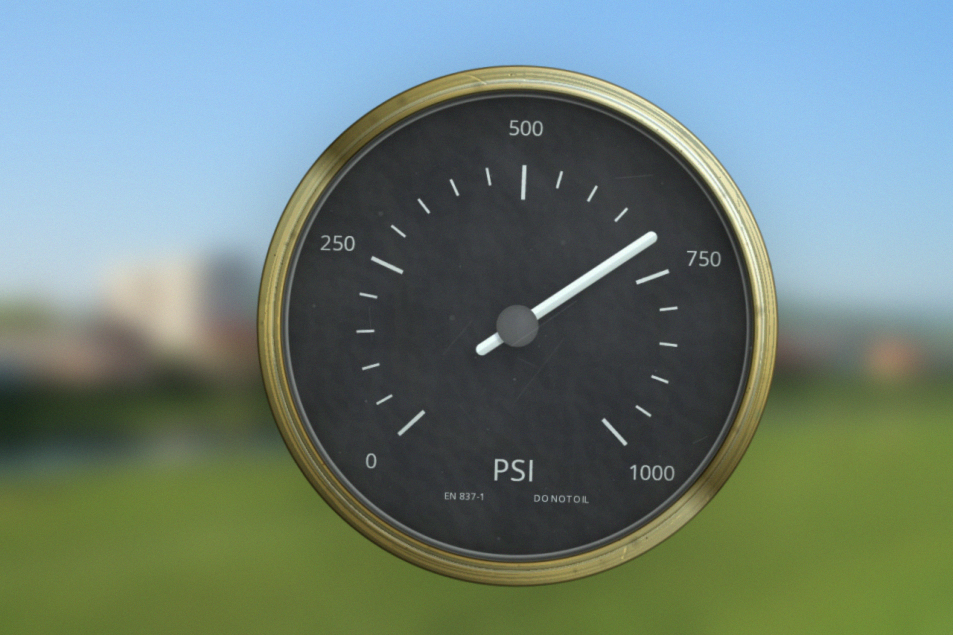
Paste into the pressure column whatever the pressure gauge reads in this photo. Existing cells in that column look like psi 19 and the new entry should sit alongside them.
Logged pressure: psi 700
